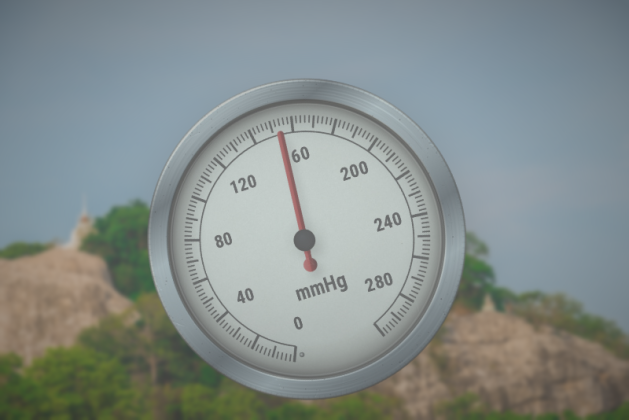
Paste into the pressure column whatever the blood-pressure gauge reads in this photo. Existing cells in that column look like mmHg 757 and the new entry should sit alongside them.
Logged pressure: mmHg 154
